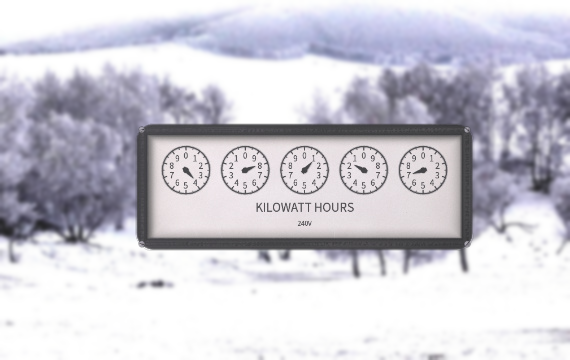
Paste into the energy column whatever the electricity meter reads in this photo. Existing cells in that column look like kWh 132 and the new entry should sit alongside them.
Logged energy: kWh 38117
